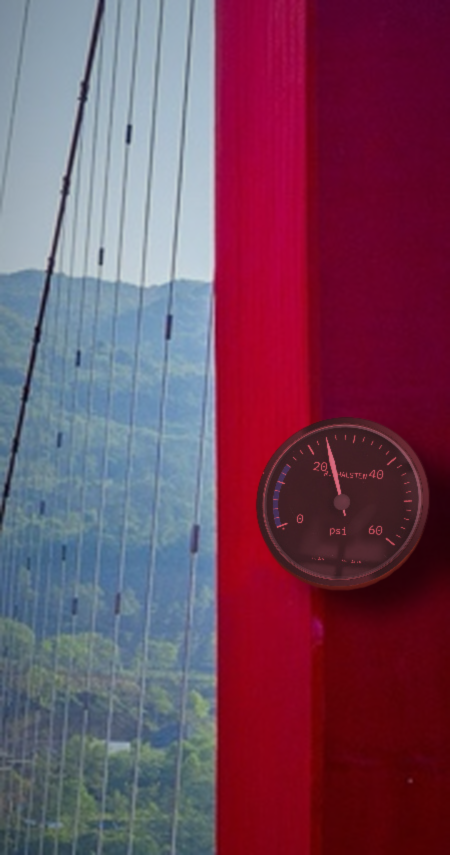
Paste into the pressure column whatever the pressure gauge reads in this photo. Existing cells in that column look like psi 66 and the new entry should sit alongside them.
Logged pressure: psi 24
